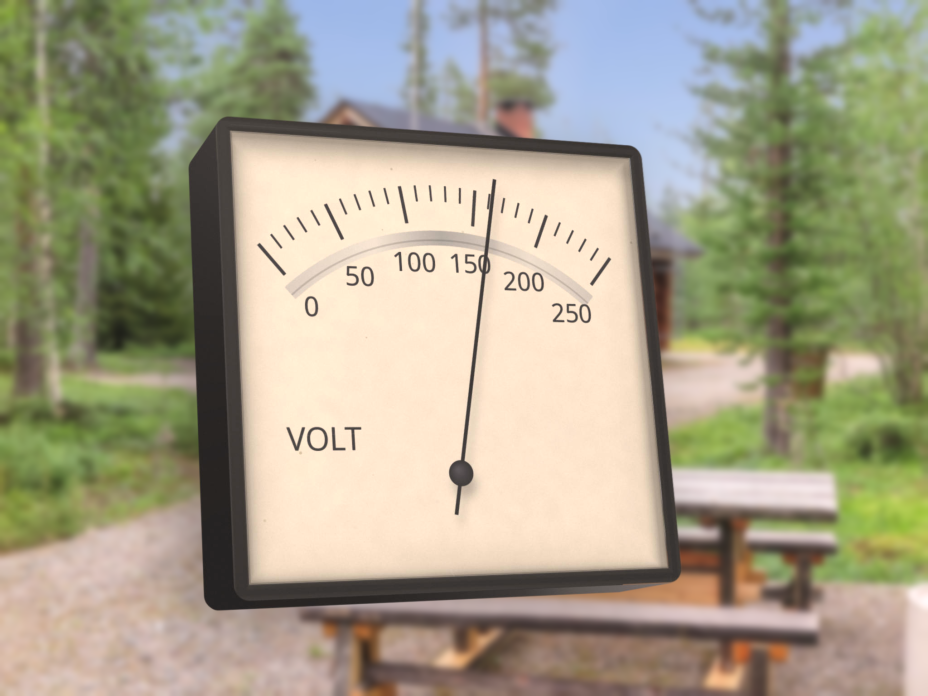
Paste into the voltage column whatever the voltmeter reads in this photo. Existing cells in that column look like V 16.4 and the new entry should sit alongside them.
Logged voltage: V 160
